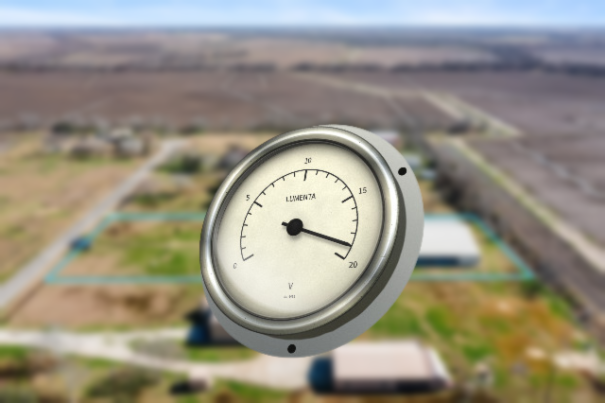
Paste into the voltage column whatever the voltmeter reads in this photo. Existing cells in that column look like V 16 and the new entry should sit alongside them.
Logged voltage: V 19
